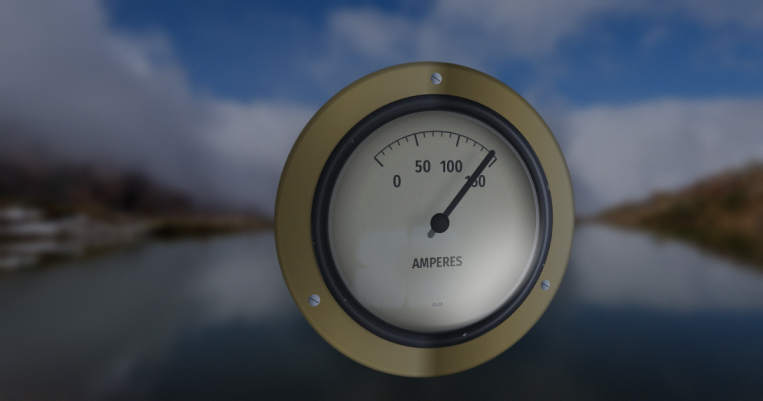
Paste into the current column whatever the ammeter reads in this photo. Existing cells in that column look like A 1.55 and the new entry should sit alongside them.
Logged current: A 140
